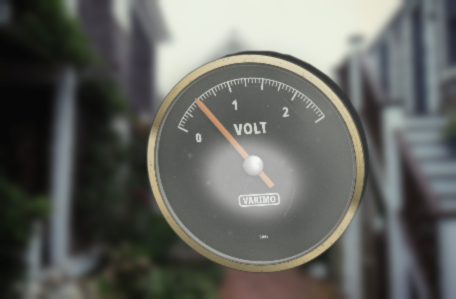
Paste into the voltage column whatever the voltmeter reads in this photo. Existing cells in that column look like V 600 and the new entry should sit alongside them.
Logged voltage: V 0.5
